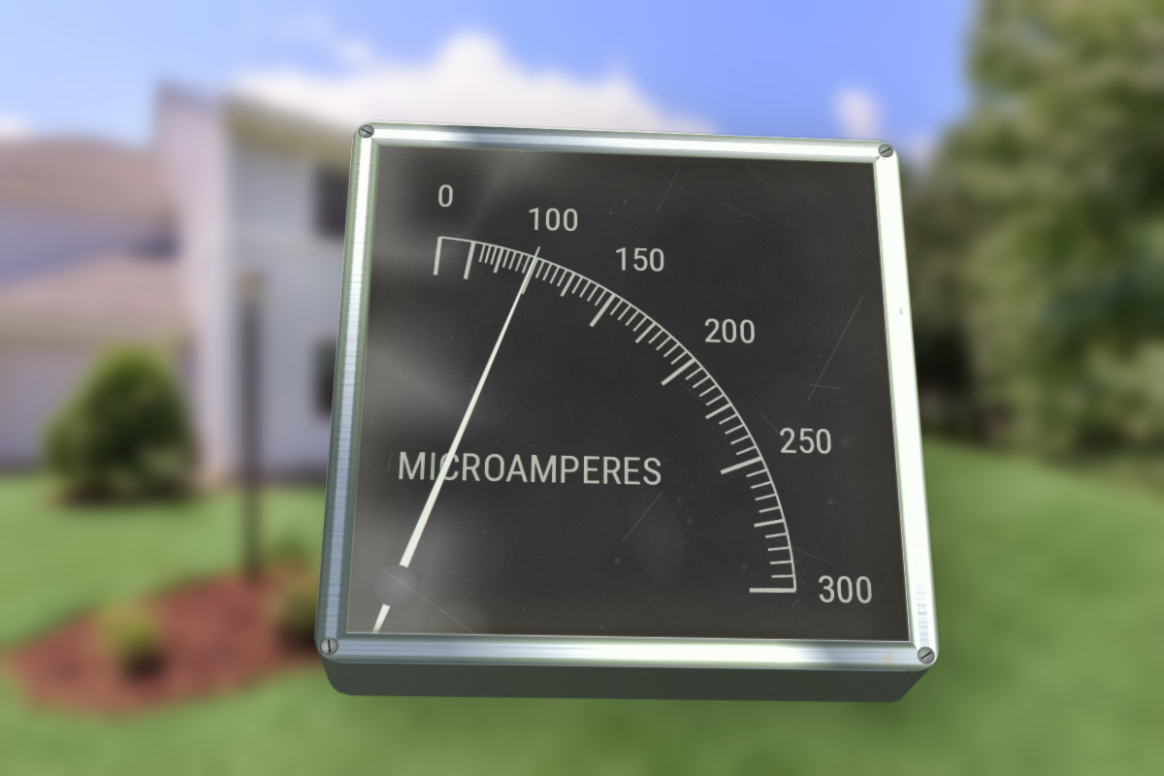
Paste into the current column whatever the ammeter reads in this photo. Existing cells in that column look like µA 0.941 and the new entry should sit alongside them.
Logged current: µA 100
